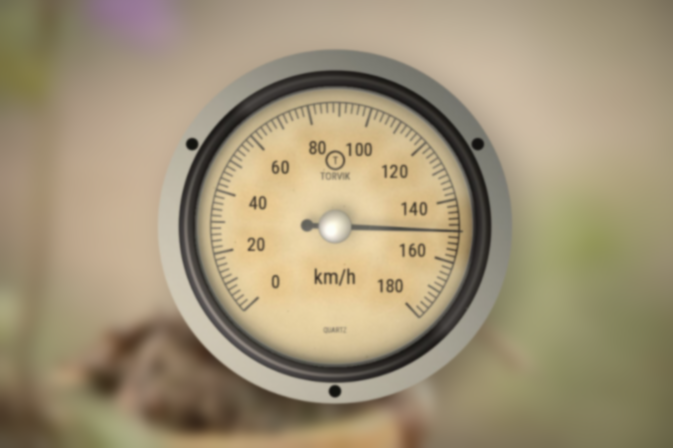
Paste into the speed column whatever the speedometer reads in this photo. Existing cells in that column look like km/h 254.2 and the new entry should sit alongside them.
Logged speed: km/h 150
